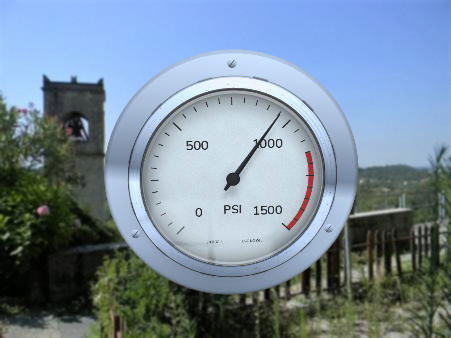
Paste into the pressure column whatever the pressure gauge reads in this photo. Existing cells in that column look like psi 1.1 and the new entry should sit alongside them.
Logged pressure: psi 950
